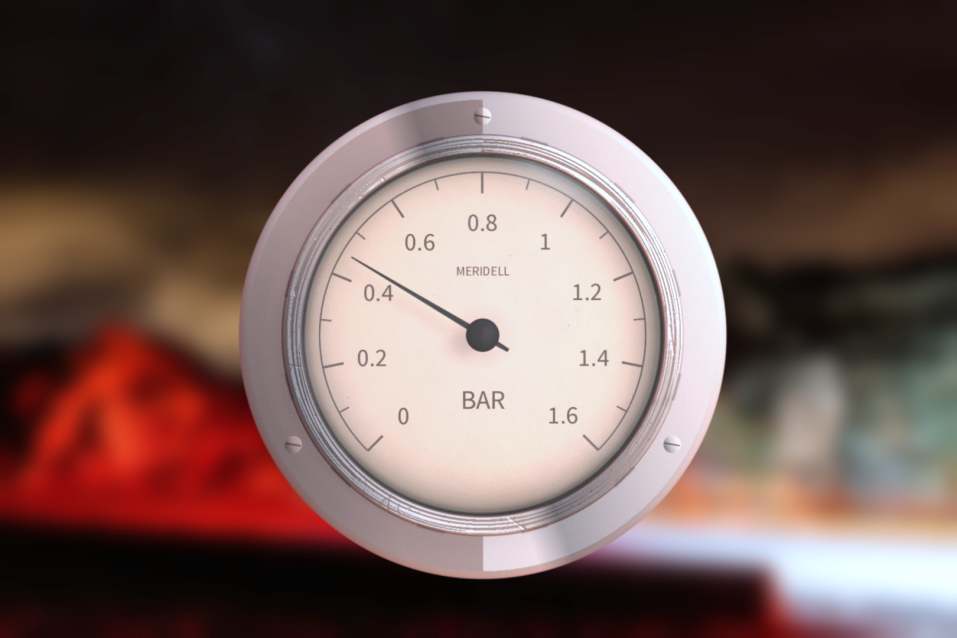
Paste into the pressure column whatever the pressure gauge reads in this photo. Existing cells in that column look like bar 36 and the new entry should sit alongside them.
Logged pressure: bar 0.45
